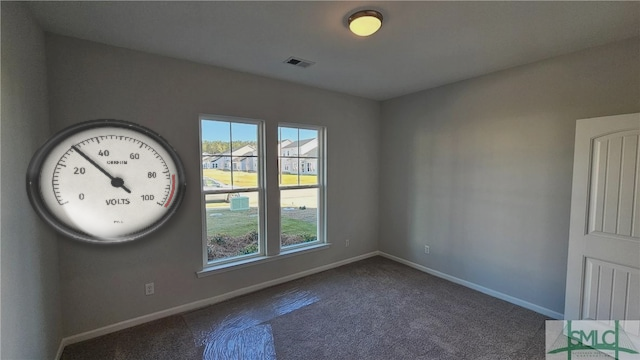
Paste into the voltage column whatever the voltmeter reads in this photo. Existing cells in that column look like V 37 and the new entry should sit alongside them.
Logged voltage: V 30
